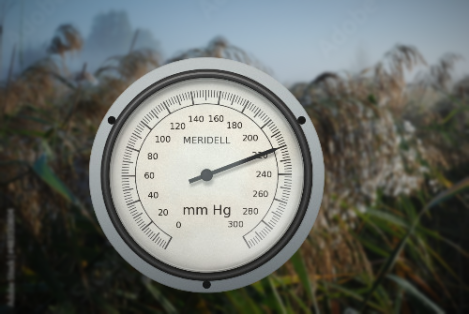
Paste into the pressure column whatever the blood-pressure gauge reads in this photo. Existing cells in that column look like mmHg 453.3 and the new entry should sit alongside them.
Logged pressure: mmHg 220
